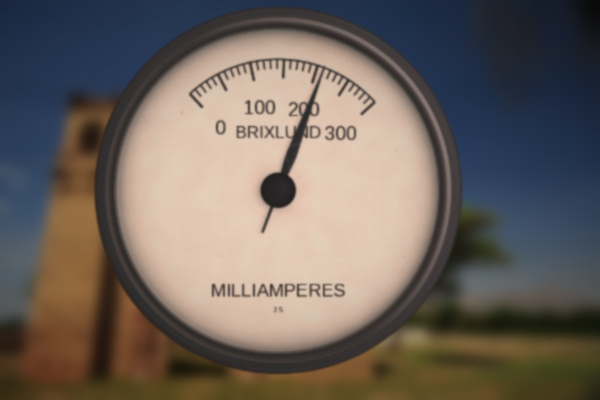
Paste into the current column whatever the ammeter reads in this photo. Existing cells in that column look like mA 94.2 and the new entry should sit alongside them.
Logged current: mA 210
